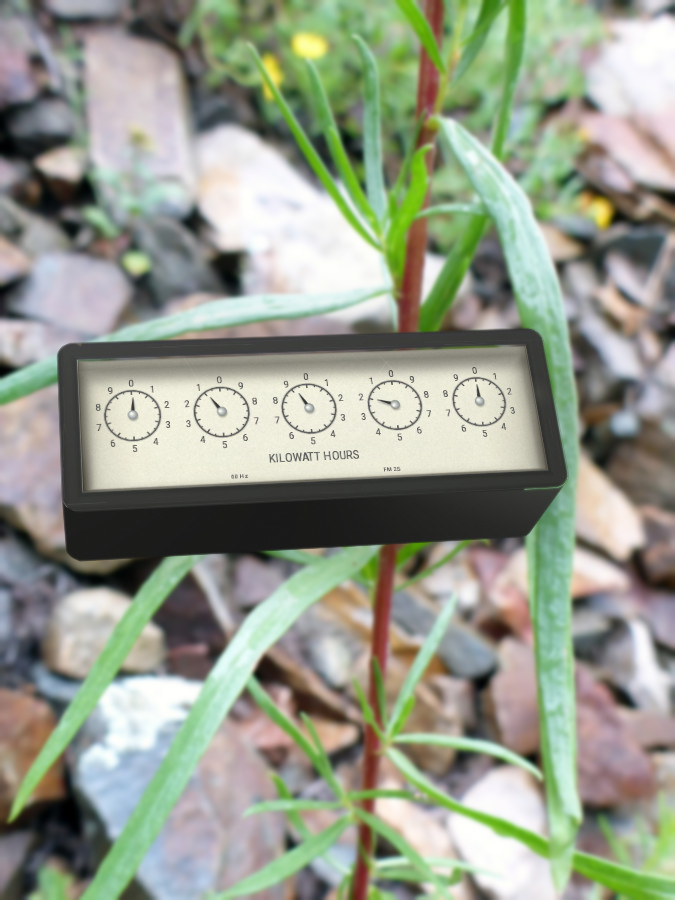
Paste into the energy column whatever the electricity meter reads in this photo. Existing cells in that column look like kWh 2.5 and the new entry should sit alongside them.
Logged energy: kWh 920
